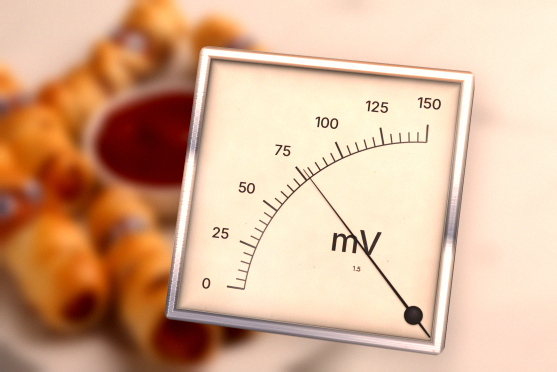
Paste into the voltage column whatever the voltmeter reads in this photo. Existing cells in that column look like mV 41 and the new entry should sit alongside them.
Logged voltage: mV 77.5
